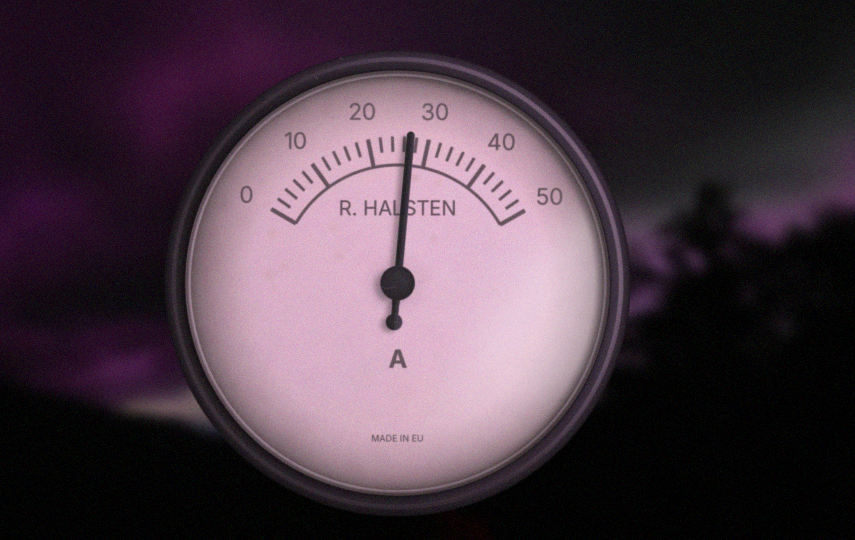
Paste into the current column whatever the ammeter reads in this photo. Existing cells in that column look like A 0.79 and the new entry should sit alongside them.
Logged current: A 27
